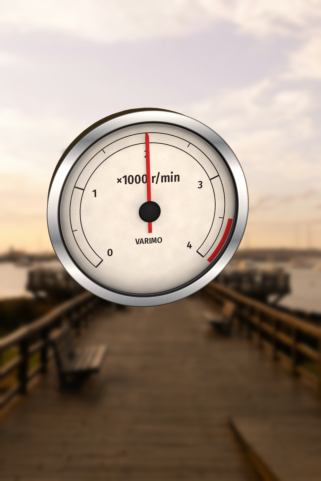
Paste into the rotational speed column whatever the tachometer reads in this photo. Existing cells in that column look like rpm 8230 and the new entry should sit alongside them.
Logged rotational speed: rpm 2000
